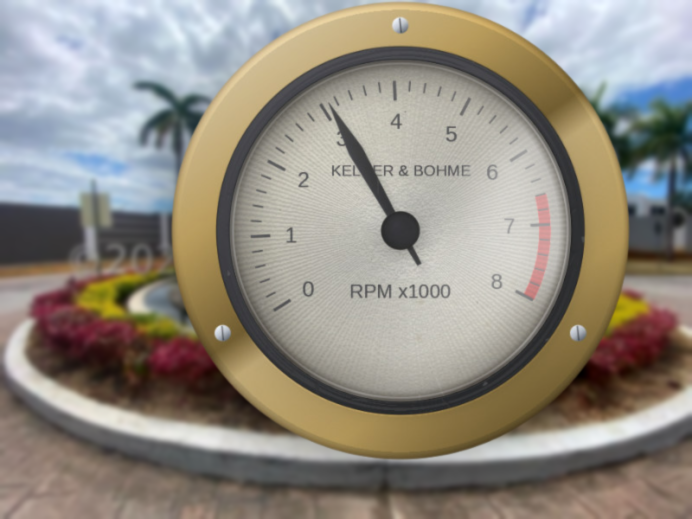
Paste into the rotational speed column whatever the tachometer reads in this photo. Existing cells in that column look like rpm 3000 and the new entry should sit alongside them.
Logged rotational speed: rpm 3100
